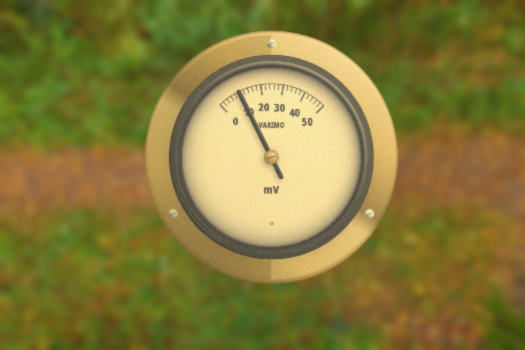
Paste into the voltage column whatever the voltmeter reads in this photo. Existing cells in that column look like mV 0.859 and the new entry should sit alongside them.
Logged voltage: mV 10
